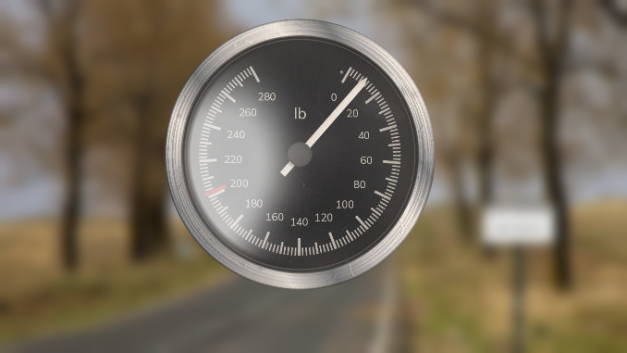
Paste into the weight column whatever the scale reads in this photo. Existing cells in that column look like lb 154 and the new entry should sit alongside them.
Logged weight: lb 10
